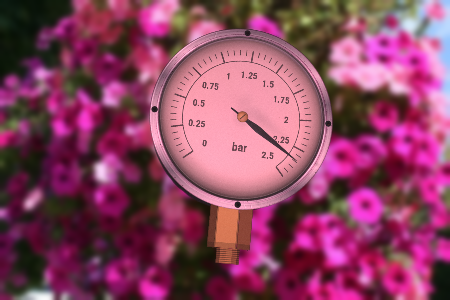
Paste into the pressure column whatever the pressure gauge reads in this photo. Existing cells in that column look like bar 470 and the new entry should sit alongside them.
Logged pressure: bar 2.35
